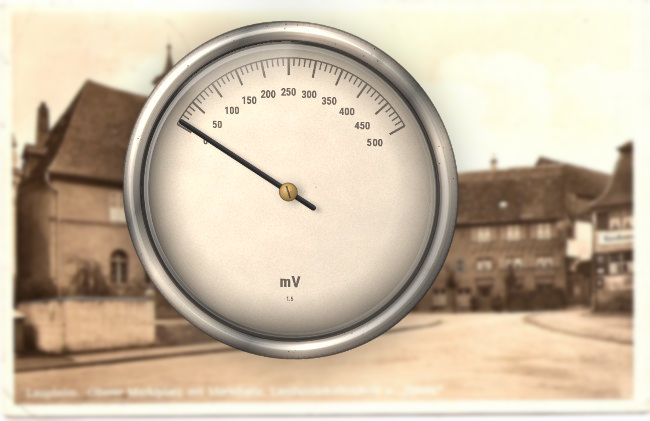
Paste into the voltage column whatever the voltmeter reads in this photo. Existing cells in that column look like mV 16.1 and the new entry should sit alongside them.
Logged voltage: mV 10
